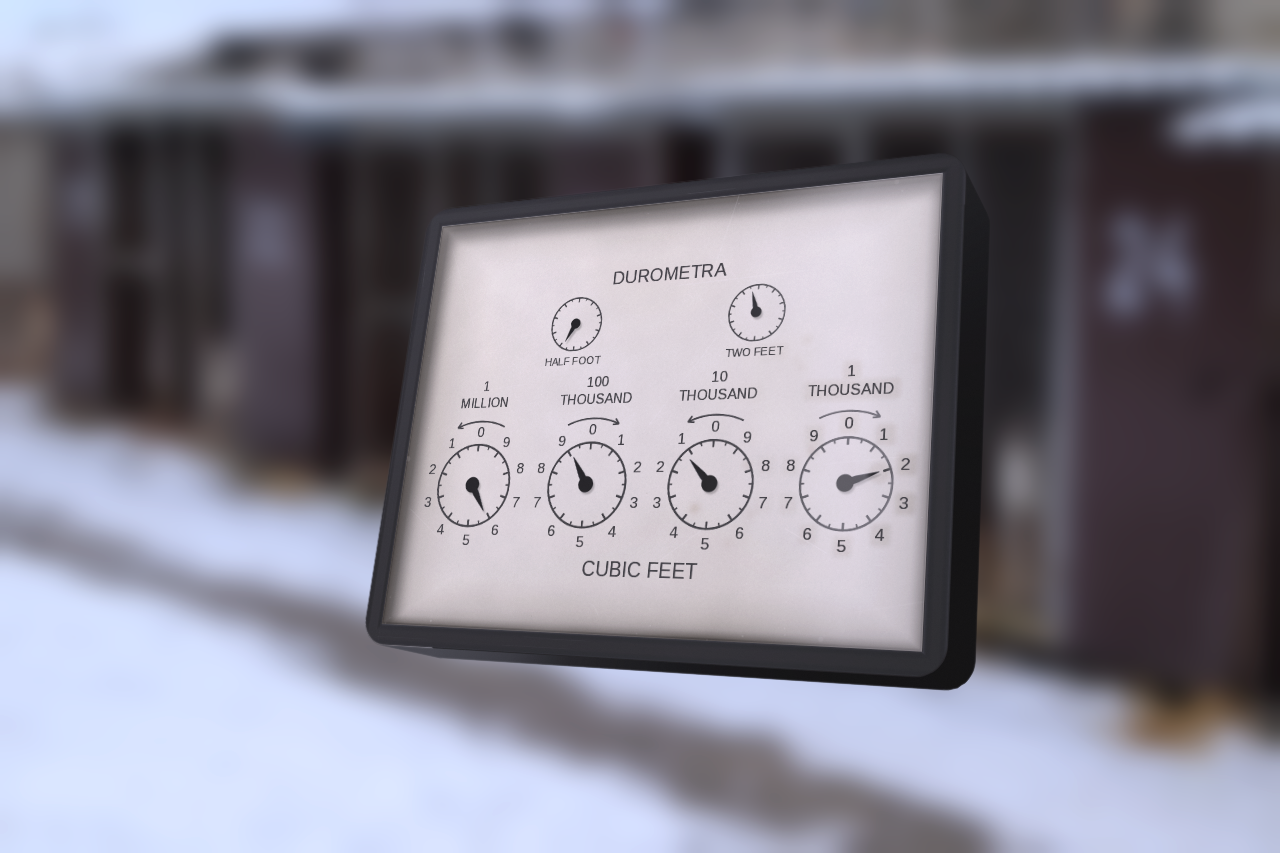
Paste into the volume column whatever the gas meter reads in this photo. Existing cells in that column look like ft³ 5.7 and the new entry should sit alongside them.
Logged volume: ft³ 591200
